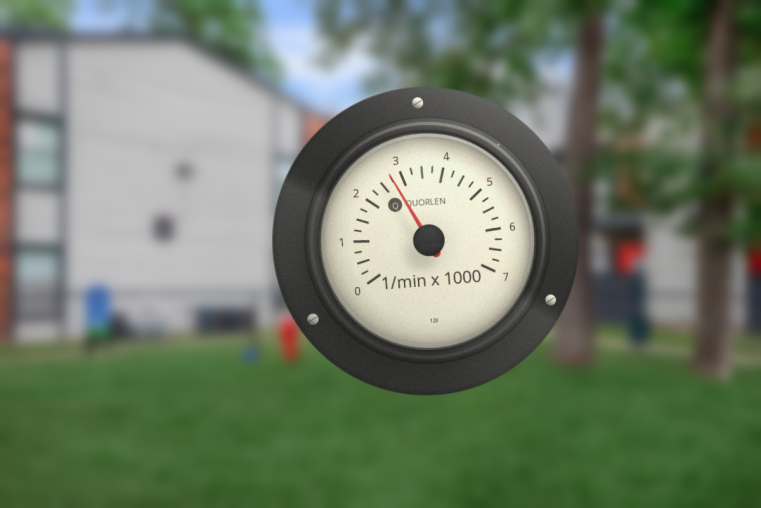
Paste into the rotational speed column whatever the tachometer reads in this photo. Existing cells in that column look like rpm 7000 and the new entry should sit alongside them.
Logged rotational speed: rpm 2750
